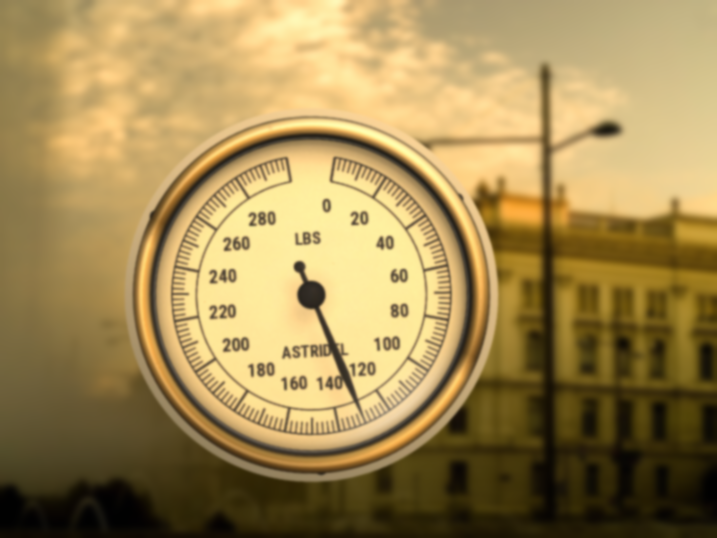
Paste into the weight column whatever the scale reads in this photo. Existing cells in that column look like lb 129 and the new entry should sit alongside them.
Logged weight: lb 130
